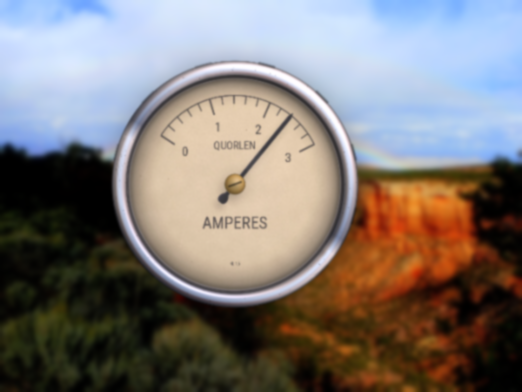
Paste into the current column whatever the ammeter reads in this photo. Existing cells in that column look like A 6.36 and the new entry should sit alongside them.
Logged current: A 2.4
